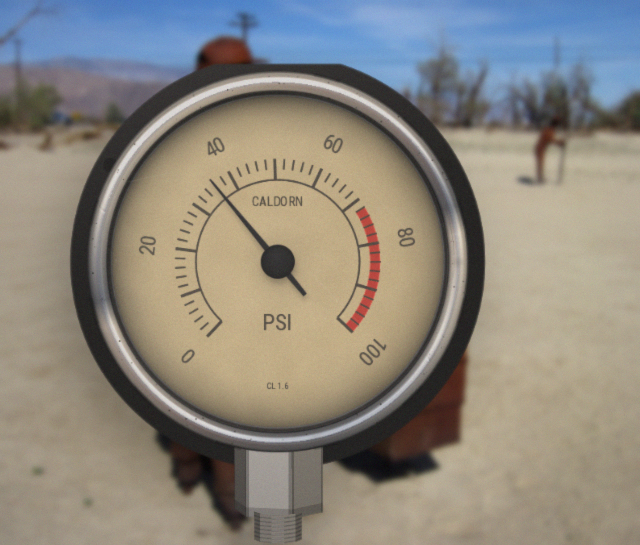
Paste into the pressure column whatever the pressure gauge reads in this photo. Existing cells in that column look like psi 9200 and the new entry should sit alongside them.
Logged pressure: psi 36
